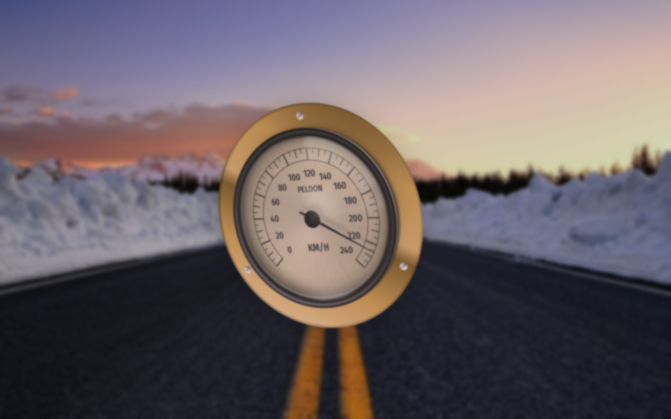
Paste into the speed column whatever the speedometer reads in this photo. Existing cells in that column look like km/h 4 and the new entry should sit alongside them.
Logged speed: km/h 225
